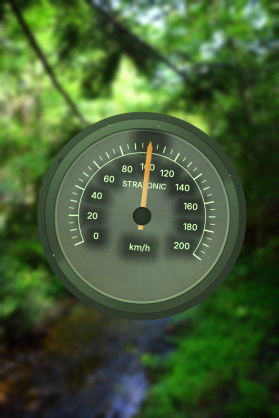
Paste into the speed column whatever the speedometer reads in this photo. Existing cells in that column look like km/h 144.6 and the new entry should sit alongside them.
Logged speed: km/h 100
